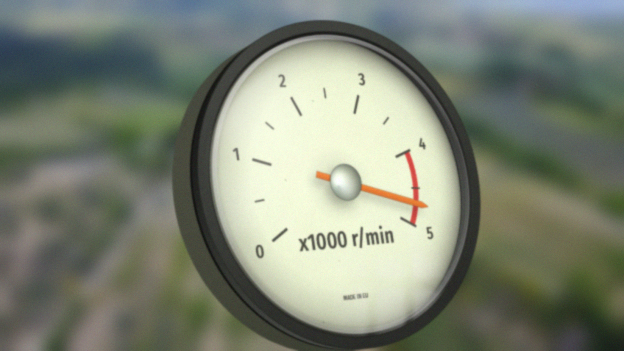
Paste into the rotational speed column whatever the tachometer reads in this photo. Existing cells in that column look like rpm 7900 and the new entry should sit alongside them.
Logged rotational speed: rpm 4750
